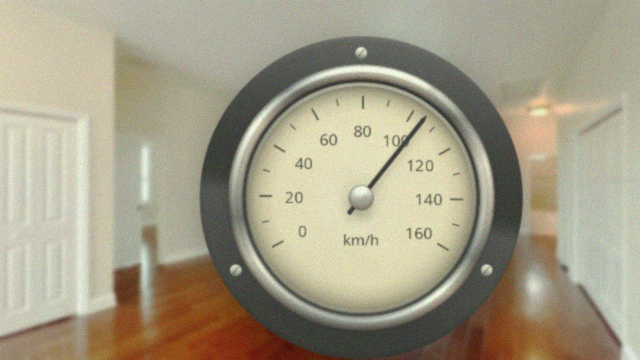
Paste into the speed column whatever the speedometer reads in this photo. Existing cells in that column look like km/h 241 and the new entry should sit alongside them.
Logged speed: km/h 105
